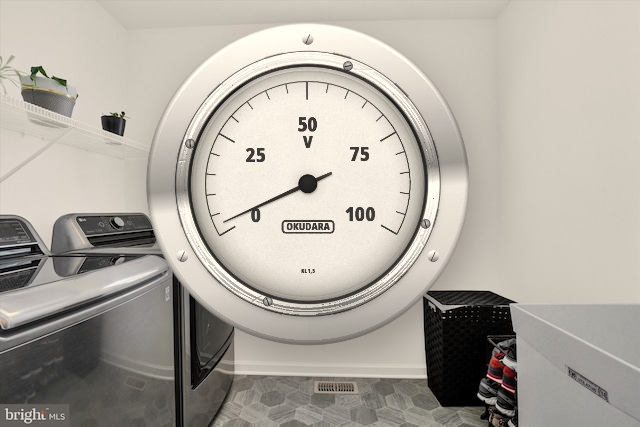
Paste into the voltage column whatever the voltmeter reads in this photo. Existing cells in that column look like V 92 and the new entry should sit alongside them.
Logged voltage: V 2.5
